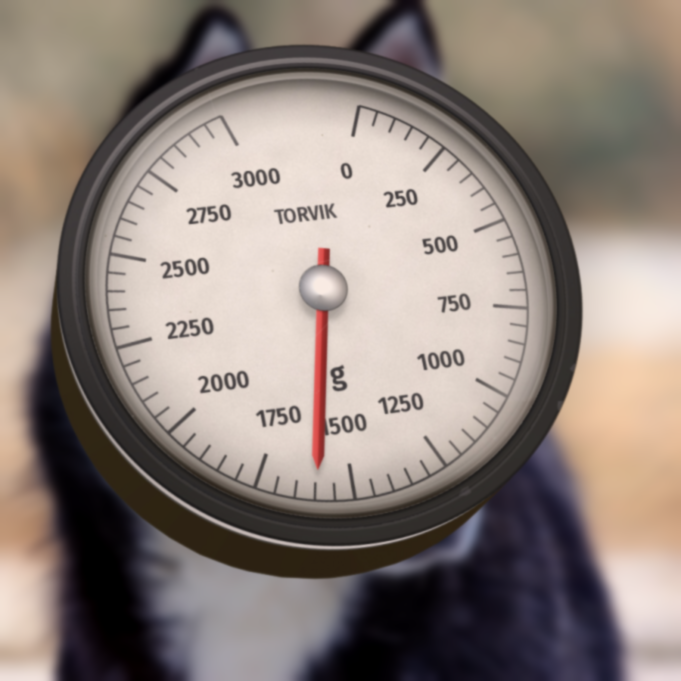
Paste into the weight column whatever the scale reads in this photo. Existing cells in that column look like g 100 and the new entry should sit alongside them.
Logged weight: g 1600
